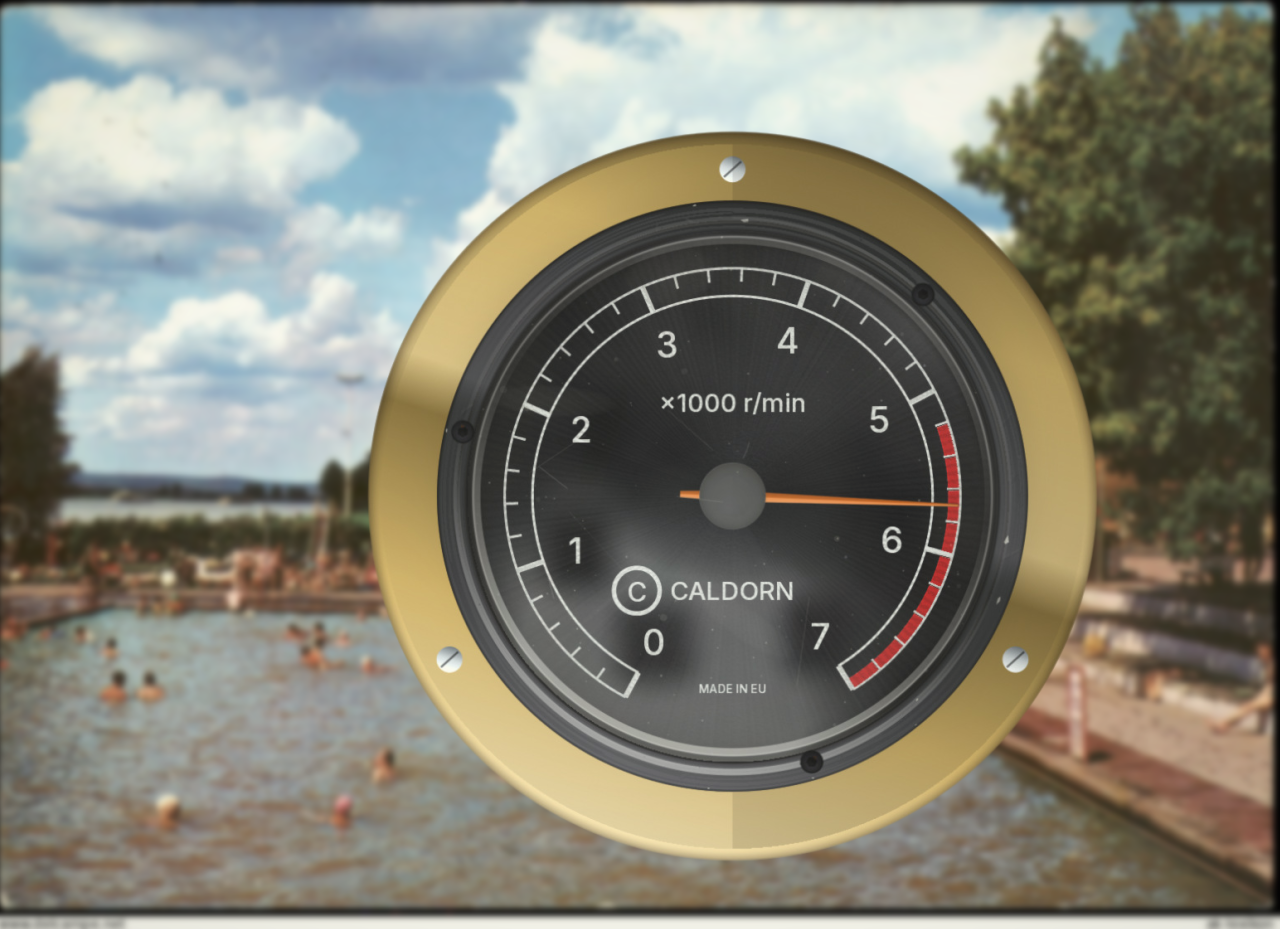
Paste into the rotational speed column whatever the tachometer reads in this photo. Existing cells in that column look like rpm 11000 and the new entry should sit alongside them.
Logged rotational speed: rpm 5700
